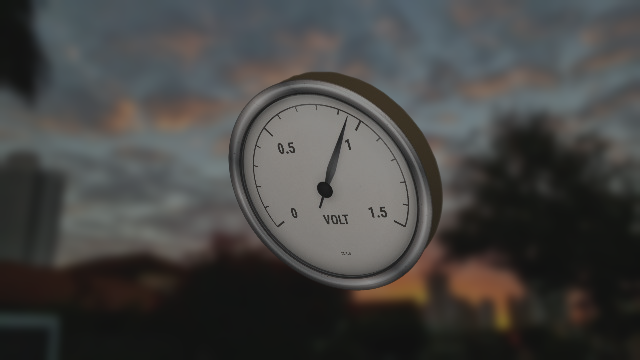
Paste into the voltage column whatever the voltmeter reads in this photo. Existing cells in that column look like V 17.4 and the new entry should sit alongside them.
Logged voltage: V 0.95
